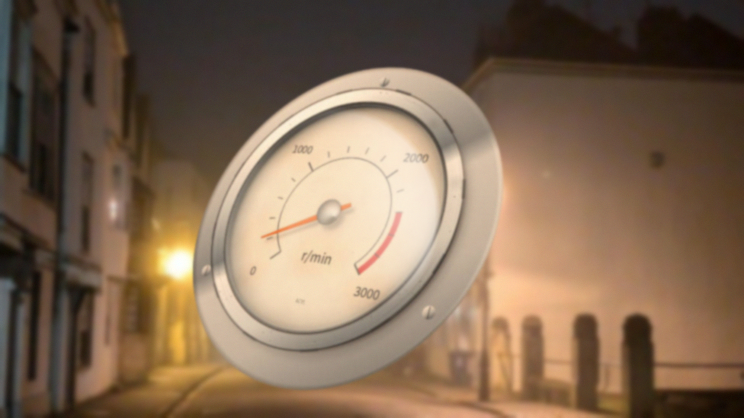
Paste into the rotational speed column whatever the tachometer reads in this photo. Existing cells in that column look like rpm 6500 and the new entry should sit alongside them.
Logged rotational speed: rpm 200
